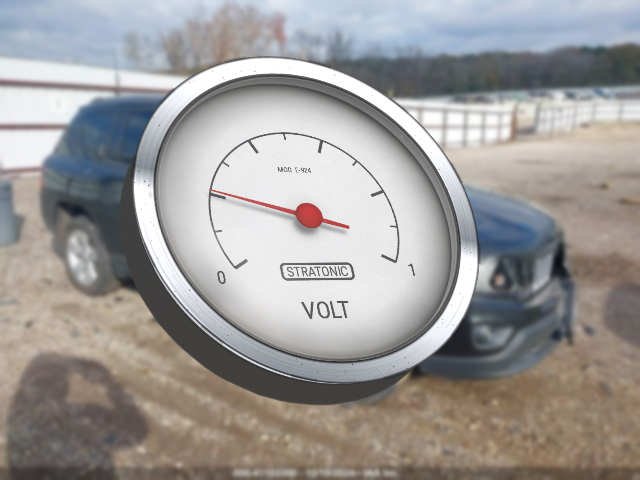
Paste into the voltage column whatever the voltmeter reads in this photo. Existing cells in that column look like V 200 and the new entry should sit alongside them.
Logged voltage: V 0.2
